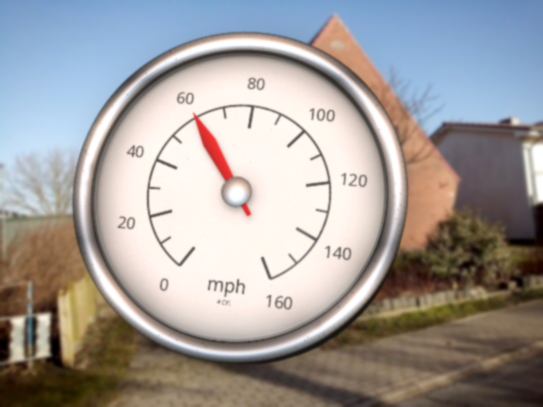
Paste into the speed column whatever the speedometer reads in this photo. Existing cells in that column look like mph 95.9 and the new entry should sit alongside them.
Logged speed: mph 60
